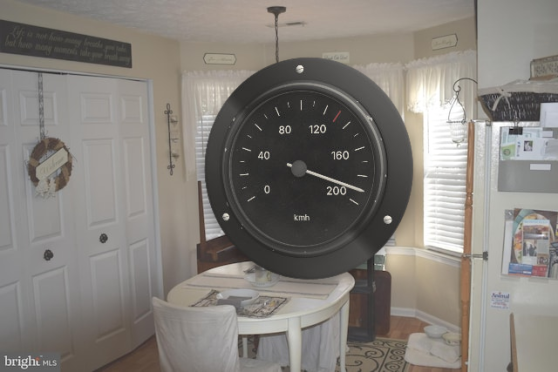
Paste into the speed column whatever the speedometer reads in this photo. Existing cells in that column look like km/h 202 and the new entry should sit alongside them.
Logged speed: km/h 190
